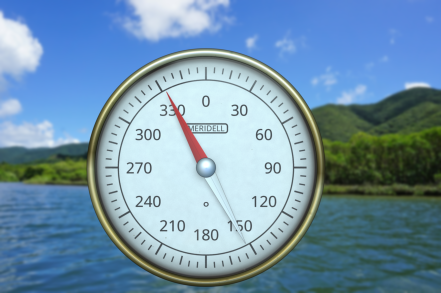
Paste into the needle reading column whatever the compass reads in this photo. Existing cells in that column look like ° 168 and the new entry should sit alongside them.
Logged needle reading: ° 332.5
